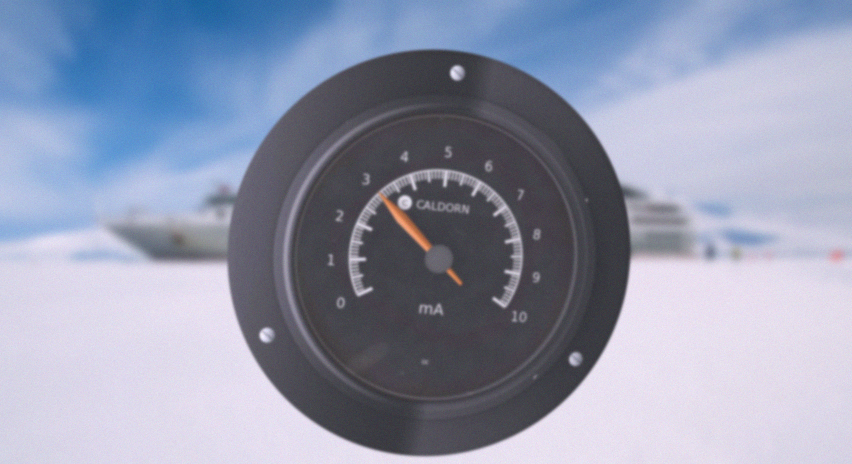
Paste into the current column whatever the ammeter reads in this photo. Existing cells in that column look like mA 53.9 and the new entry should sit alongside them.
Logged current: mA 3
